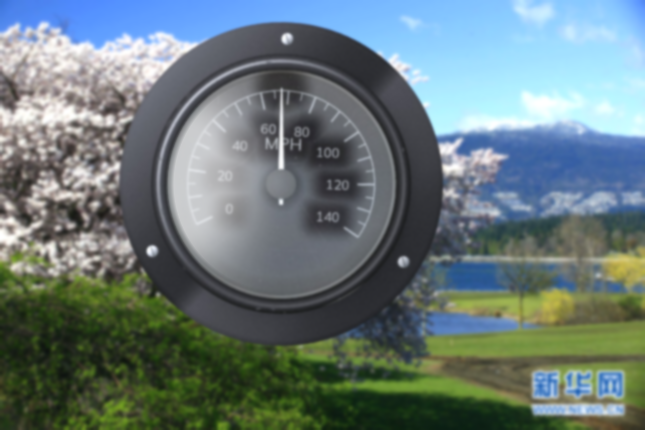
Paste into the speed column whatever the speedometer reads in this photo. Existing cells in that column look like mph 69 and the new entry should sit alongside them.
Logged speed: mph 67.5
